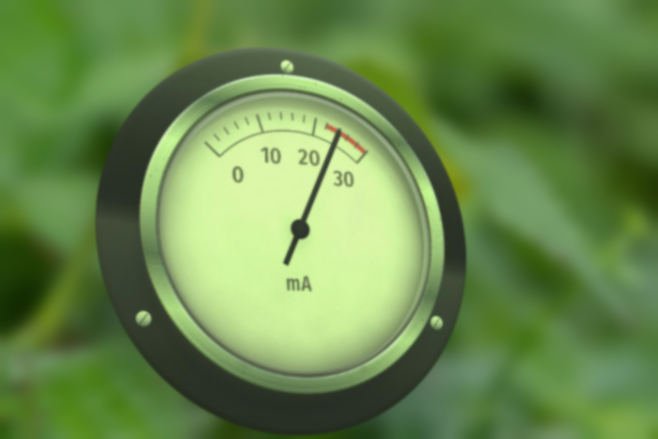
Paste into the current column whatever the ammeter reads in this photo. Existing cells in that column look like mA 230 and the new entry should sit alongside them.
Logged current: mA 24
